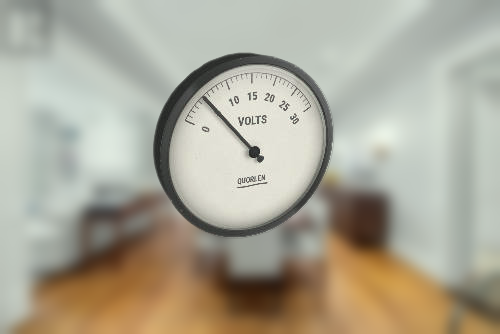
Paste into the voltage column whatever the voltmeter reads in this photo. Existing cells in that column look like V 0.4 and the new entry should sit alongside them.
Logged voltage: V 5
